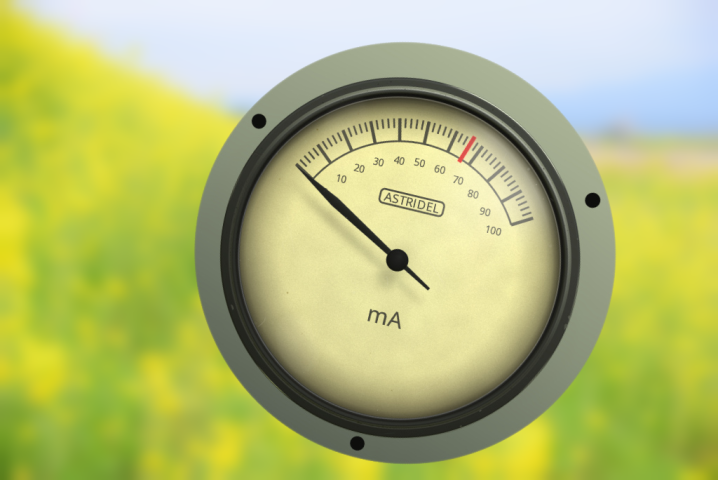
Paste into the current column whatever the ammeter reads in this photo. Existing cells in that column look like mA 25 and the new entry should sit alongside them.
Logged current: mA 0
